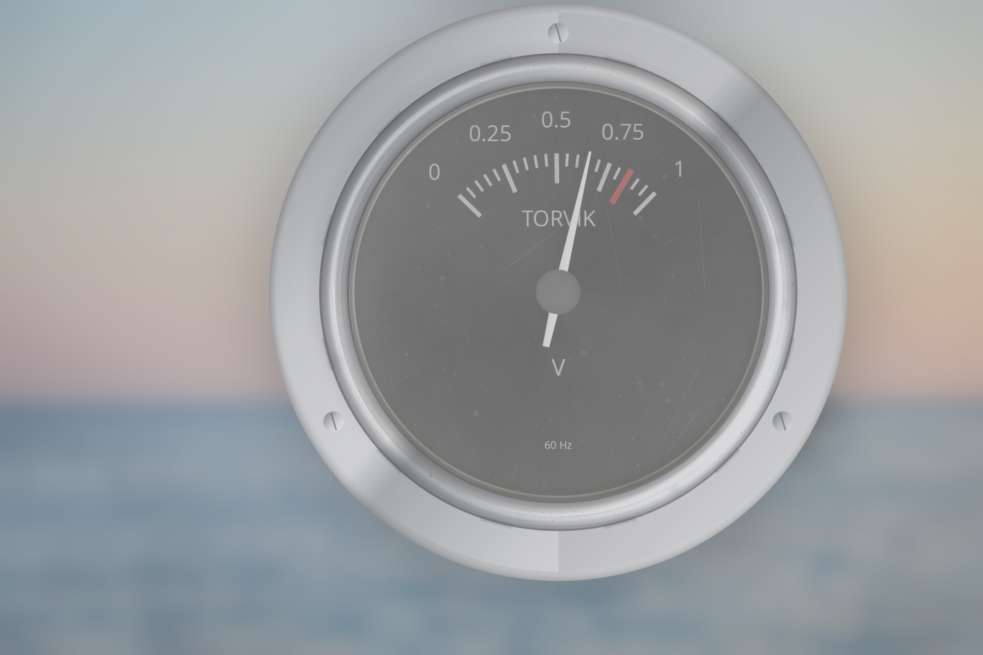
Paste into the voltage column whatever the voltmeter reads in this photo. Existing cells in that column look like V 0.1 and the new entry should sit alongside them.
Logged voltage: V 0.65
